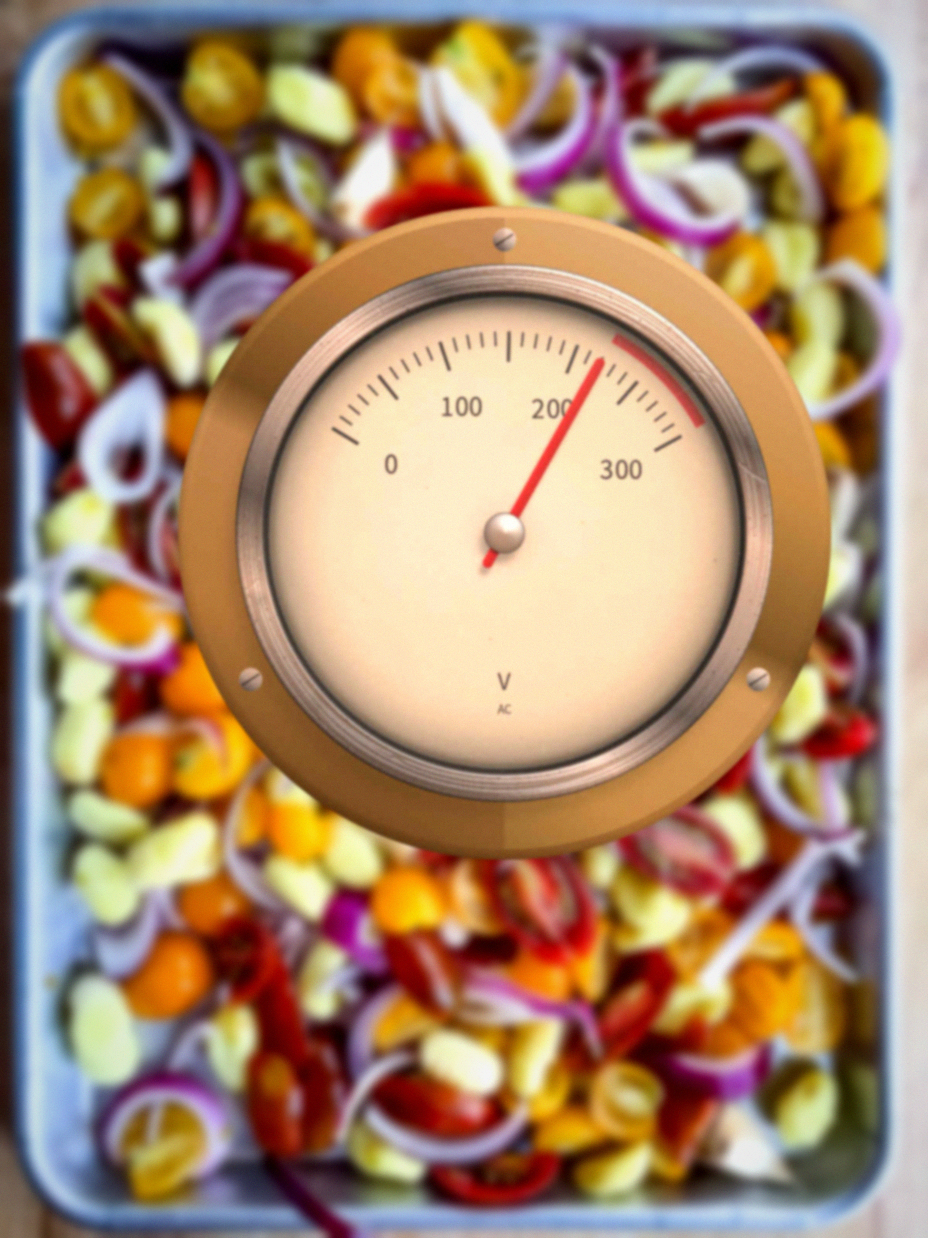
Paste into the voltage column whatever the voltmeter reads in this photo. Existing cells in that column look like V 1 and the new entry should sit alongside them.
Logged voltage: V 220
